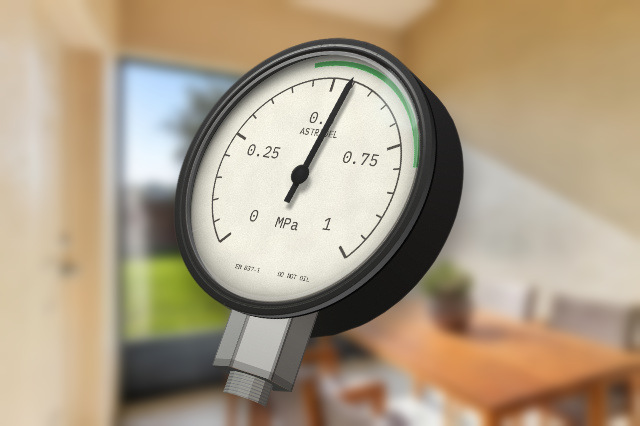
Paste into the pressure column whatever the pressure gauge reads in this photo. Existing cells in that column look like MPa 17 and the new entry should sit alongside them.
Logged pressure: MPa 0.55
